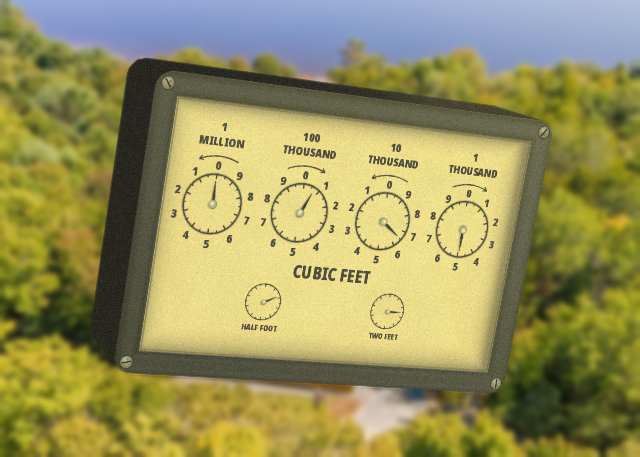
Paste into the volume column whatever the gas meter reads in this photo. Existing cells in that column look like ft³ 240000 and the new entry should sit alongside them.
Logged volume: ft³ 6500
